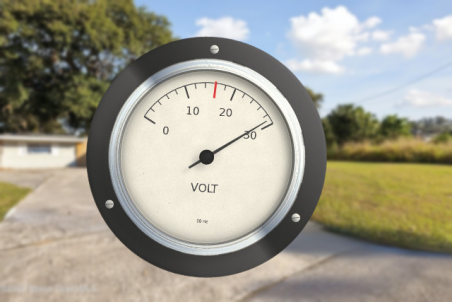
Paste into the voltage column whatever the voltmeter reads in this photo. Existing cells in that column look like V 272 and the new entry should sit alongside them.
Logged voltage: V 29
